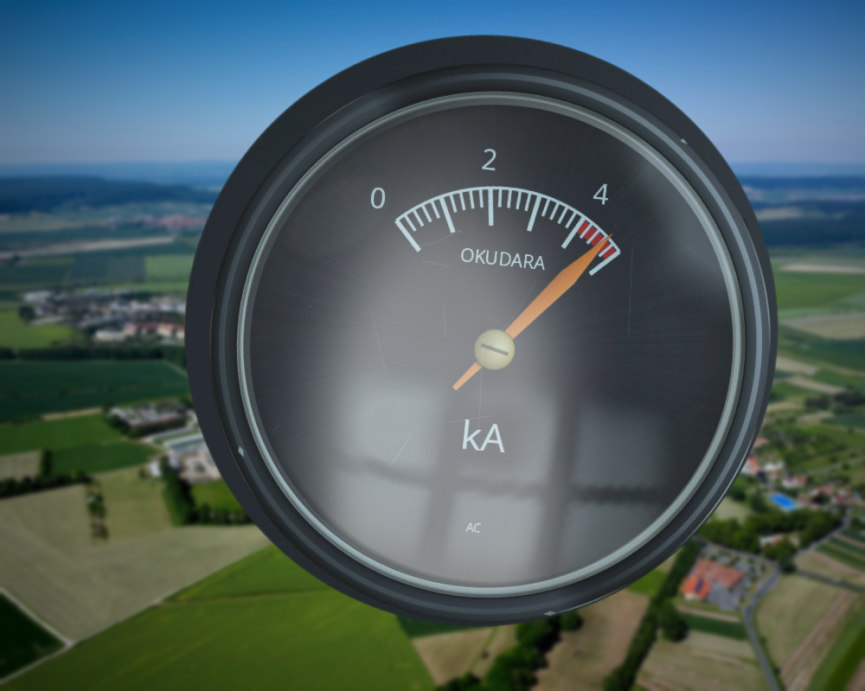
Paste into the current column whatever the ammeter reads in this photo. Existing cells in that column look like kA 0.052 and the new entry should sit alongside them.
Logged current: kA 4.6
